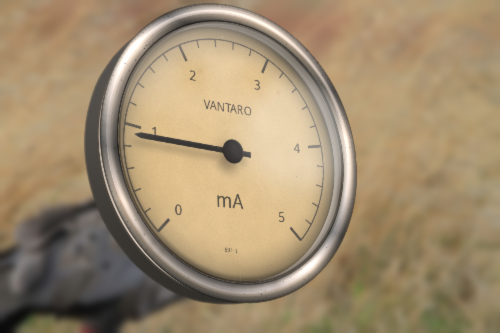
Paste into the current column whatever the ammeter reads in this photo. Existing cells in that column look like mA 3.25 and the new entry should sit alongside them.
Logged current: mA 0.9
